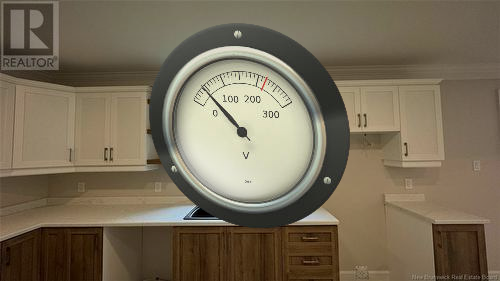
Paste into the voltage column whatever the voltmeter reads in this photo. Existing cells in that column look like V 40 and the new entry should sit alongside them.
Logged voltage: V 50
